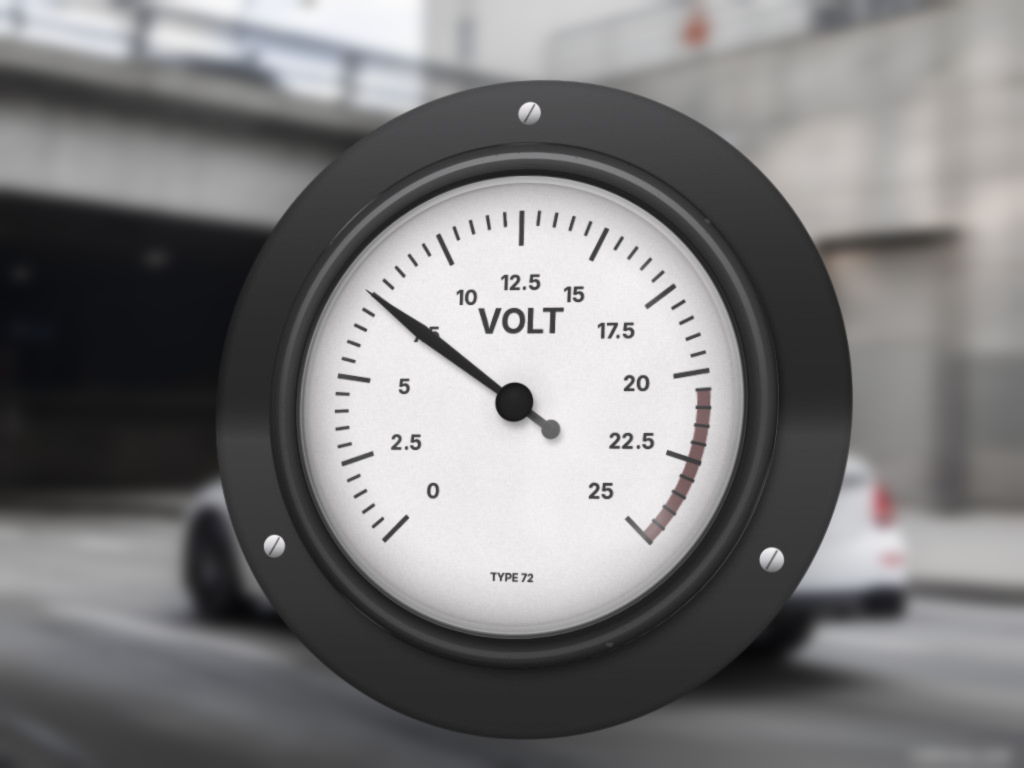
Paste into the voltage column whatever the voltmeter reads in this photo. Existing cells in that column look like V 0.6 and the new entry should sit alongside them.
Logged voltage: V 7.5
